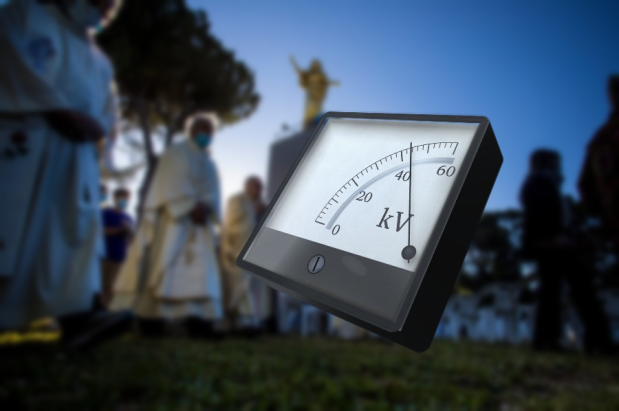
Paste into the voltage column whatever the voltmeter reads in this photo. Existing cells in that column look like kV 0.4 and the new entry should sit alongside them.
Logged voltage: kV 44
